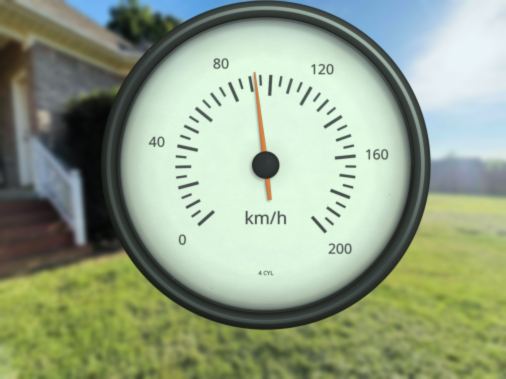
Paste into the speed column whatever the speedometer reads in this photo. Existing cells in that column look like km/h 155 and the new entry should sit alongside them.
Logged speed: km/h 92.5
